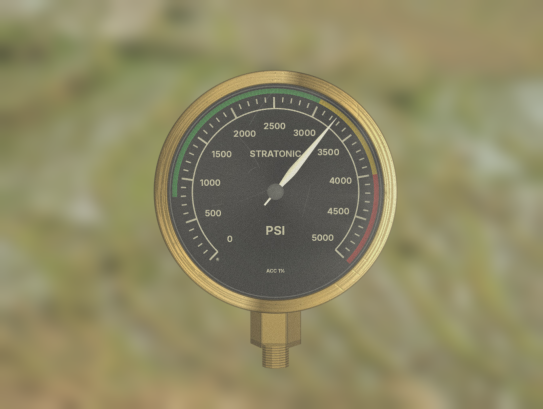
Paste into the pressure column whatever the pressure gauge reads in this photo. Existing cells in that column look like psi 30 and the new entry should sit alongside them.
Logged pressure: psi 3250
